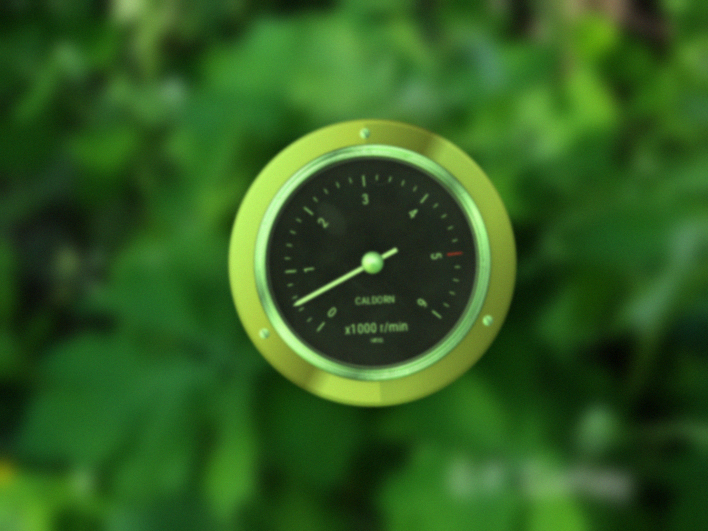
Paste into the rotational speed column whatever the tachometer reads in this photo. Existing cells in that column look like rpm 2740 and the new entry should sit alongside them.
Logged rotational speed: rpm 500
